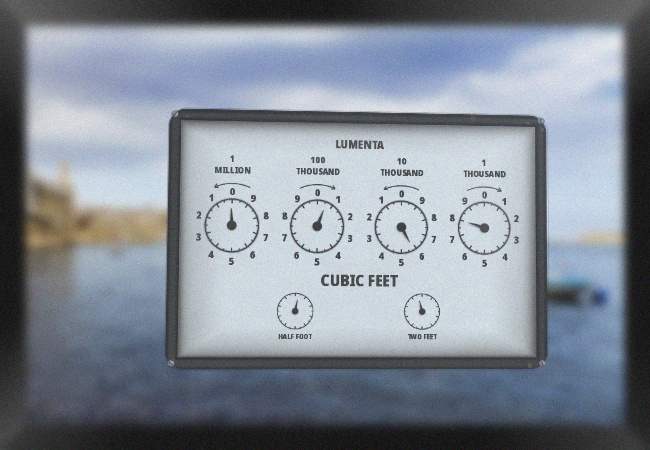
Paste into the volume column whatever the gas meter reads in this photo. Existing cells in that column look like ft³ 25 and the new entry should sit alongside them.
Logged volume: ft³ 5800
